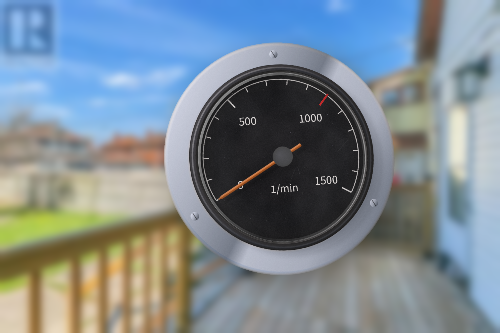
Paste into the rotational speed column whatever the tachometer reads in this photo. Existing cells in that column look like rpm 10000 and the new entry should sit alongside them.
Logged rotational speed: rpm 0
